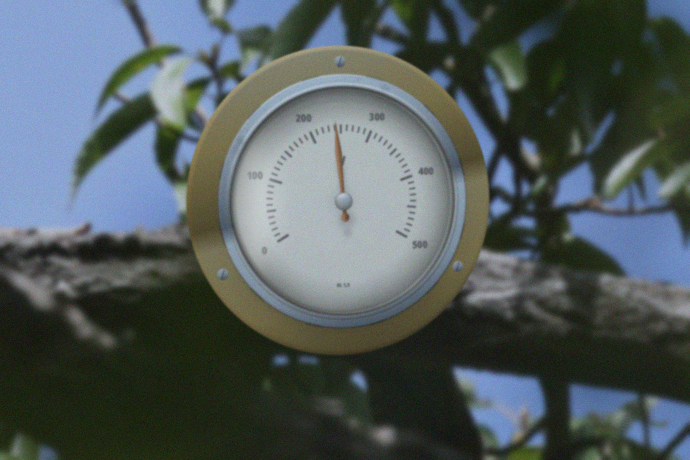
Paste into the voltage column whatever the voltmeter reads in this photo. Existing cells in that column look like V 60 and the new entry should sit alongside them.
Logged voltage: V 240
